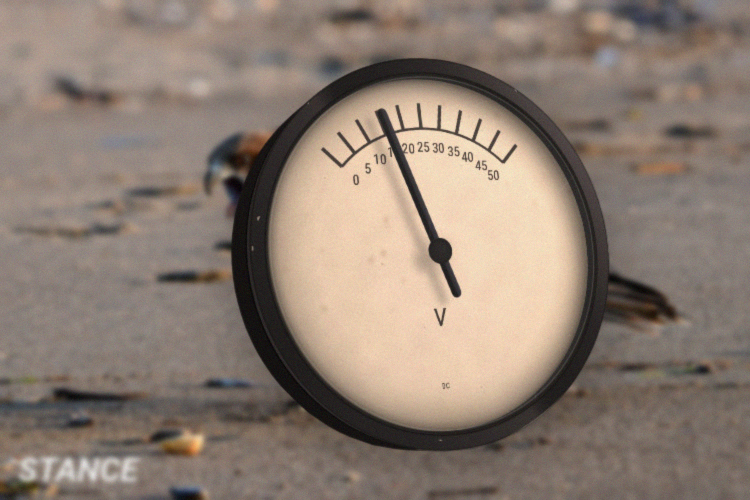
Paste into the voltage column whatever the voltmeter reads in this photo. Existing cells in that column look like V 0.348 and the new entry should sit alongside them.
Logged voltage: V 15
